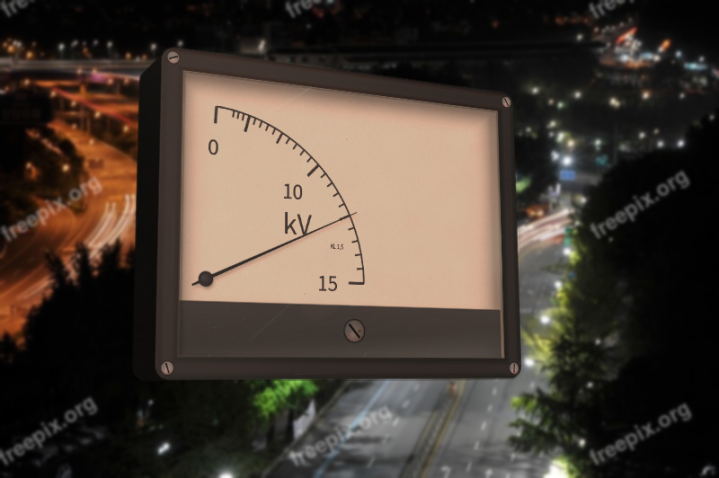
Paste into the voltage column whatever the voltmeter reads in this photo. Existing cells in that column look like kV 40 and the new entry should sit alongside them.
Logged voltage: kV 12.5
